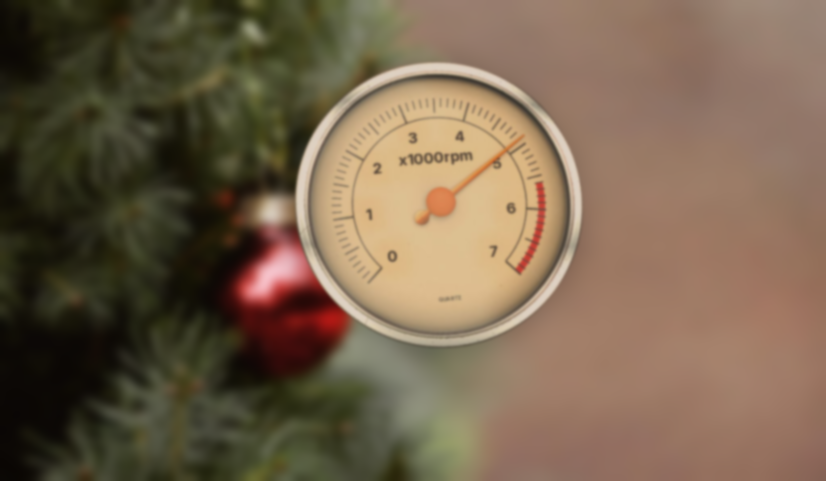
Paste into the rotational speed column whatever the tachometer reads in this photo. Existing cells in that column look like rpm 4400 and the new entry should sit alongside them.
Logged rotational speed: rpm 4900
